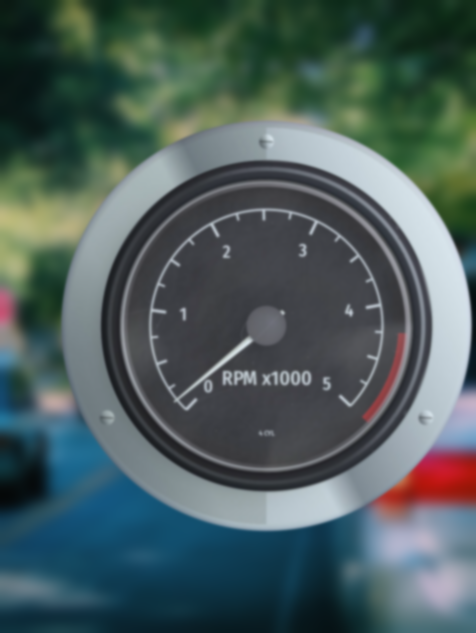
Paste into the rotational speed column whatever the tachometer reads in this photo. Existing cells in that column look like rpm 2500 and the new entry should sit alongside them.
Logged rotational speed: rpm 125
